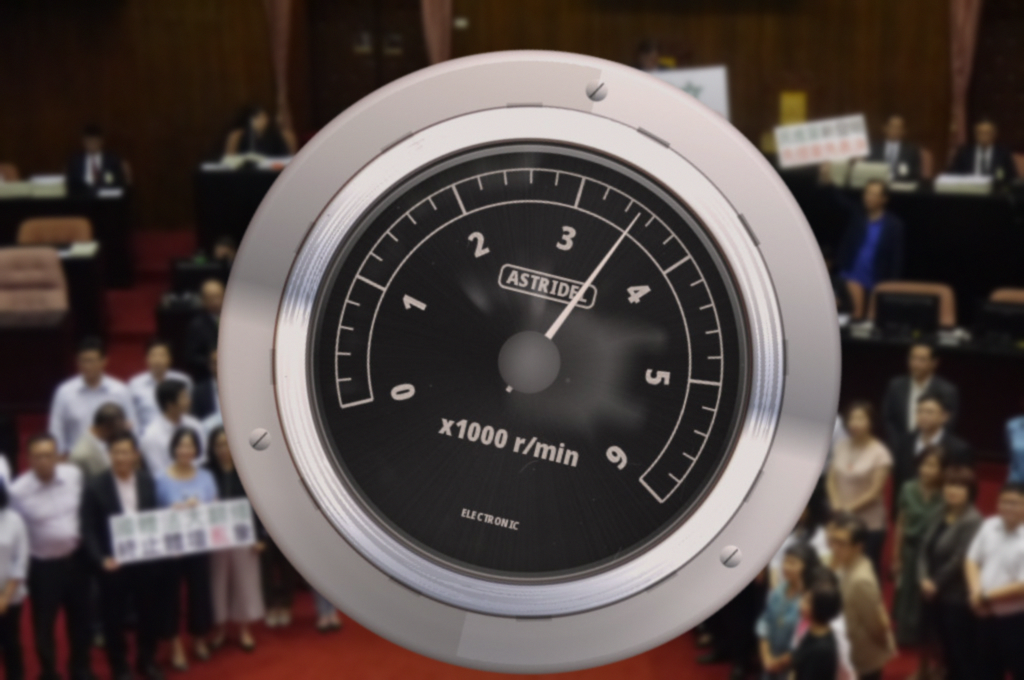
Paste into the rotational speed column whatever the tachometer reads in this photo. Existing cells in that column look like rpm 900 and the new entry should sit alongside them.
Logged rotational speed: rpm 3500
